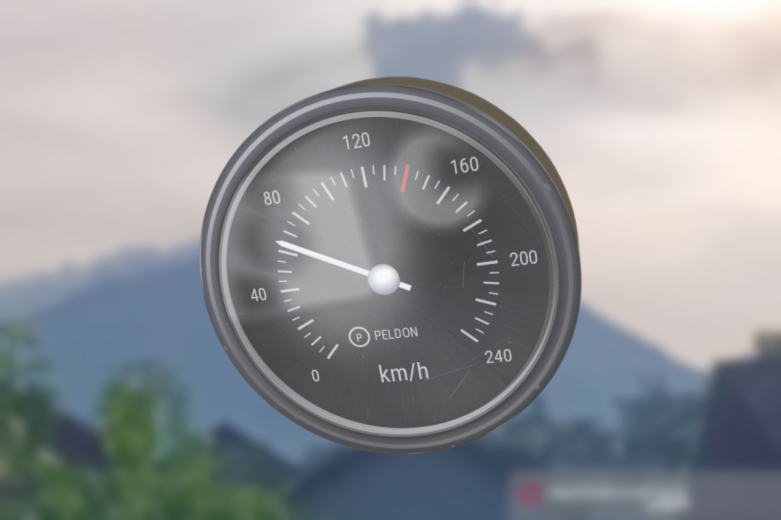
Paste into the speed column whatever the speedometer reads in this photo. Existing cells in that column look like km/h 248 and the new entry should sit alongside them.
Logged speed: km/h 65
